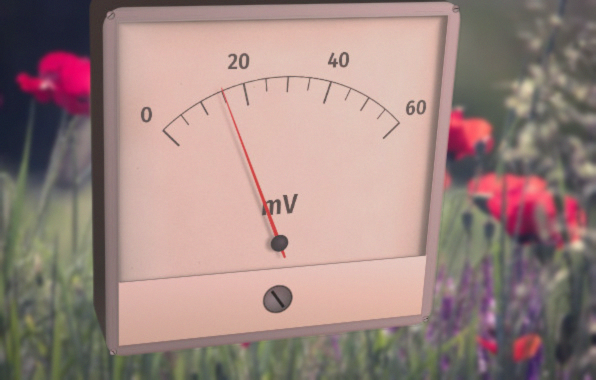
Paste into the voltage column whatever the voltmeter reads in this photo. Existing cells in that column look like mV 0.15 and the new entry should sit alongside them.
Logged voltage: mV 15
